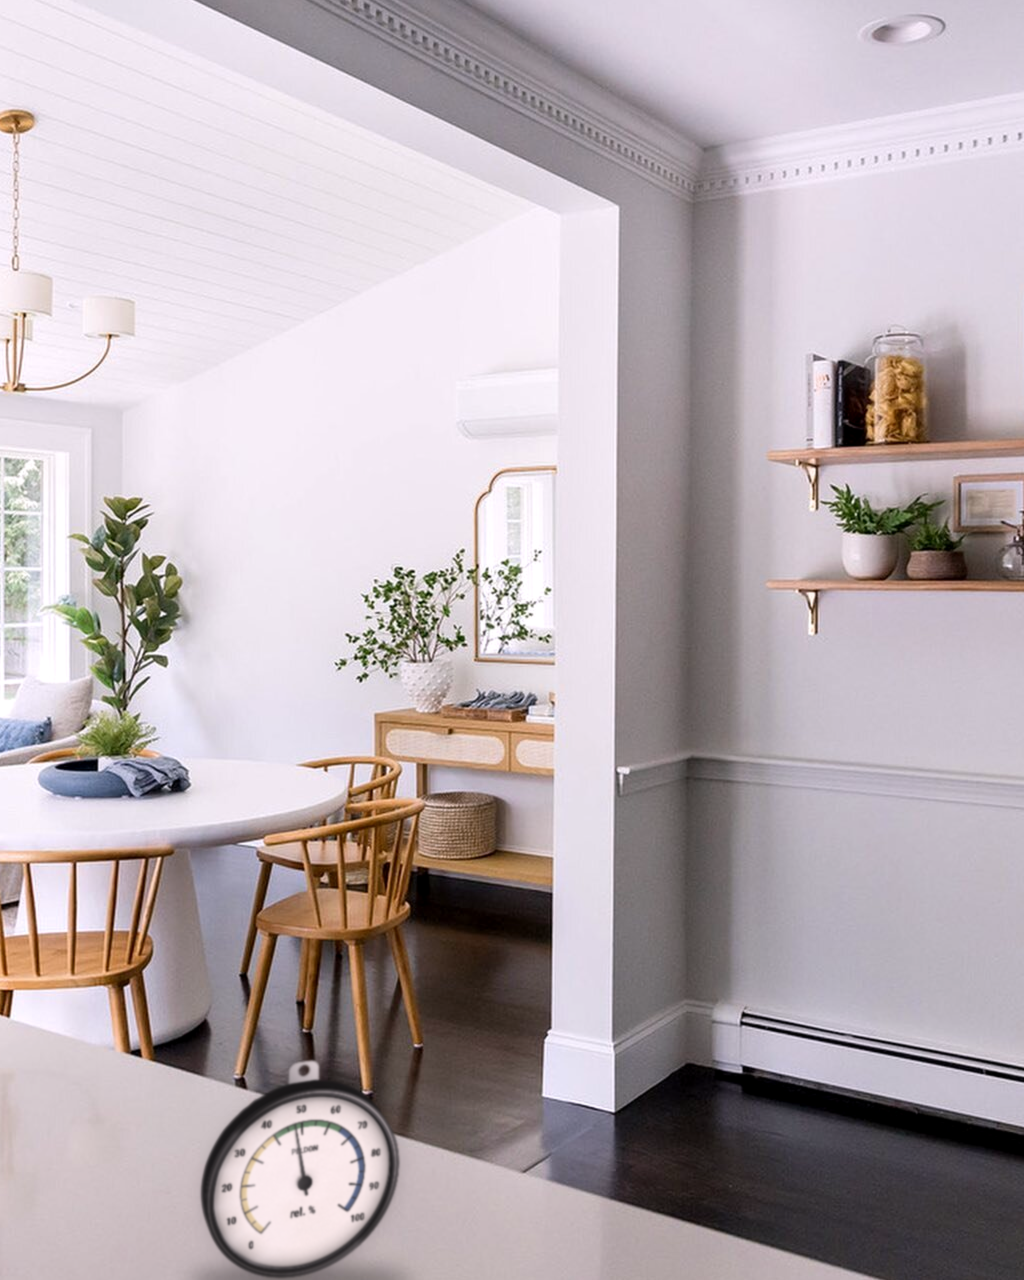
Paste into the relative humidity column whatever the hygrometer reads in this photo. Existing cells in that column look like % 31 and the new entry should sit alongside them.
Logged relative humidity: % 47.5
